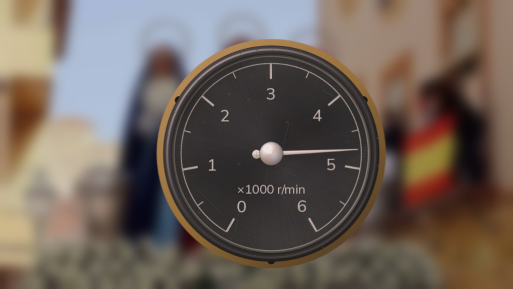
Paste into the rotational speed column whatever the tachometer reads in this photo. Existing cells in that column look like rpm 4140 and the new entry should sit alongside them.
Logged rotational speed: rpm 4750
